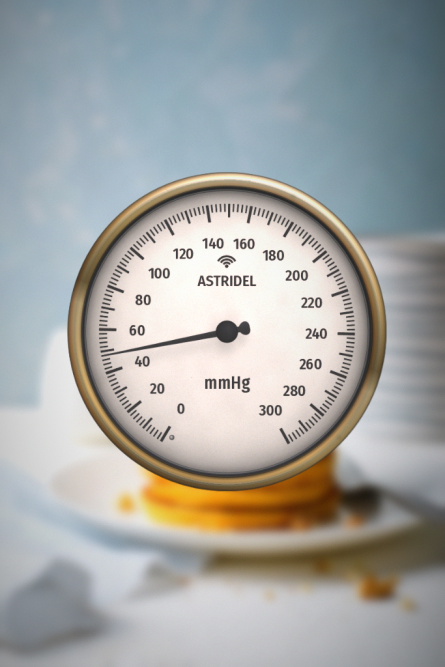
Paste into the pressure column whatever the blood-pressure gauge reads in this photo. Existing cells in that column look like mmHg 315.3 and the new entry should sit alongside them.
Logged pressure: mmHg 48
